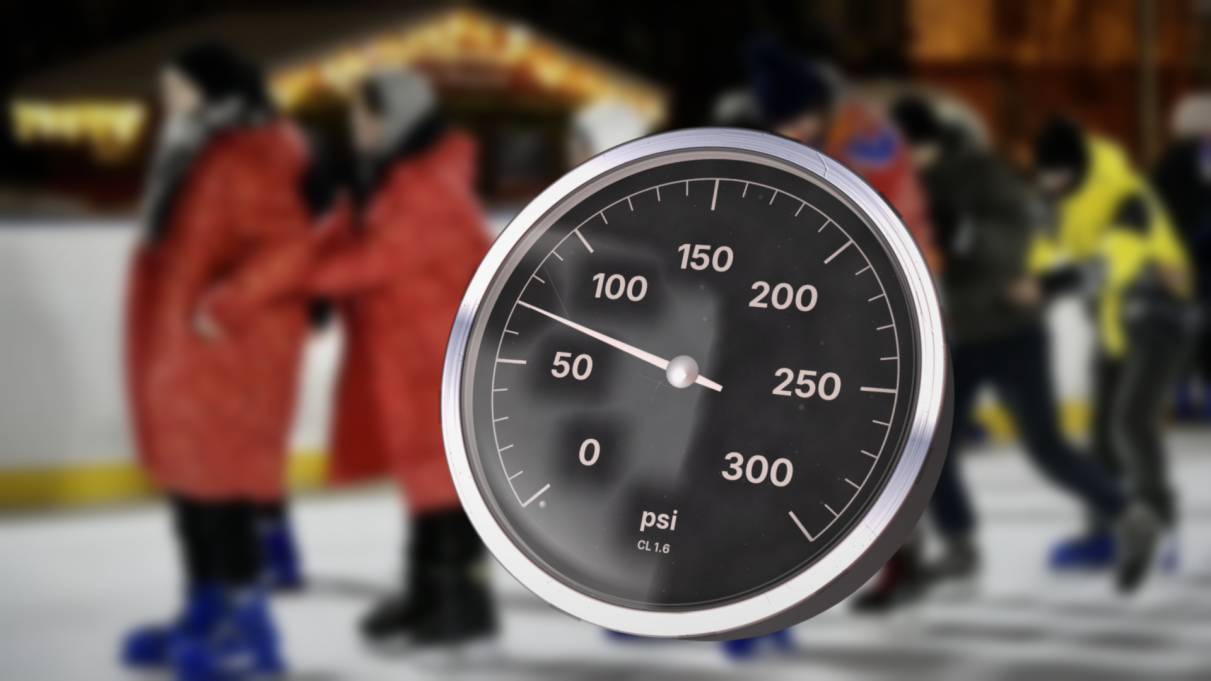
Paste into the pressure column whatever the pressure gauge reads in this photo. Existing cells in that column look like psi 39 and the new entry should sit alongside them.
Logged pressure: psi 70
